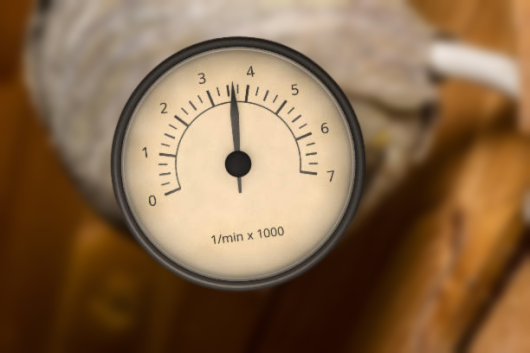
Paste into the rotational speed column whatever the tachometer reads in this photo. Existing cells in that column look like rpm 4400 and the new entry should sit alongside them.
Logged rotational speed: rpm 3625
